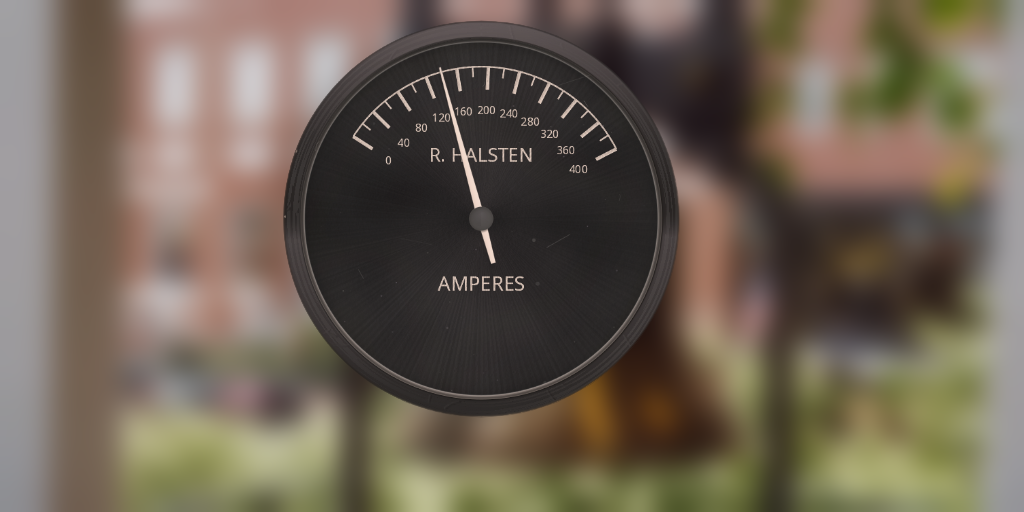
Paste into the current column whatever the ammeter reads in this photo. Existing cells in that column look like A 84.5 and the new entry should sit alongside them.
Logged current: A 140
